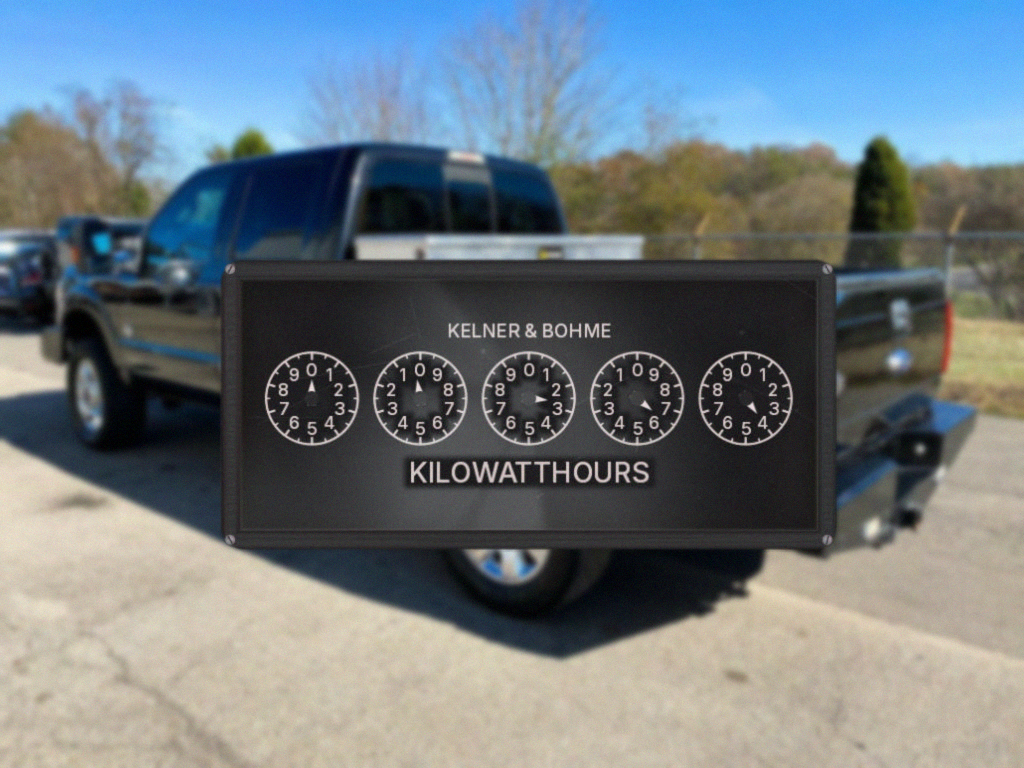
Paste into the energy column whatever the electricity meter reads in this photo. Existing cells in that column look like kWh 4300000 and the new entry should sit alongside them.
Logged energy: kWh 264
